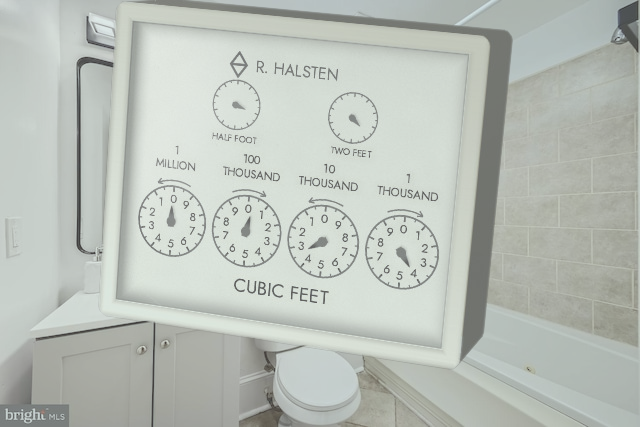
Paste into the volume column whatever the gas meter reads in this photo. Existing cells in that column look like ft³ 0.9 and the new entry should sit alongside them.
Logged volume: ft³ 3400
